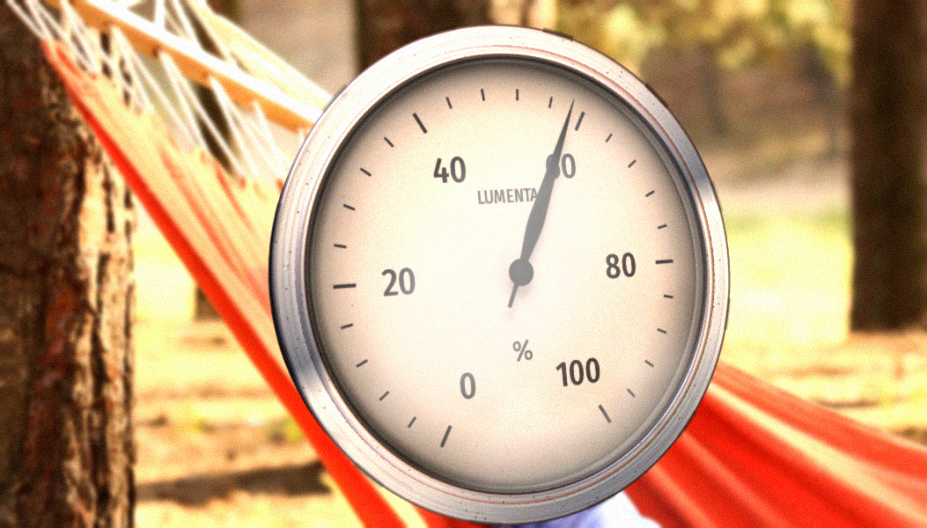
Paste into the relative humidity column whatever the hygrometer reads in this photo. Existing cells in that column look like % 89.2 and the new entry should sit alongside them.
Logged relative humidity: % 58
